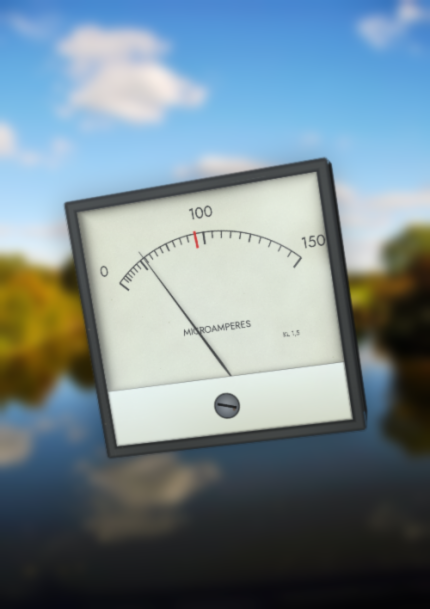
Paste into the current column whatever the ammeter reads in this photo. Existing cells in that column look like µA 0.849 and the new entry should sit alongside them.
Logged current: µA 55
